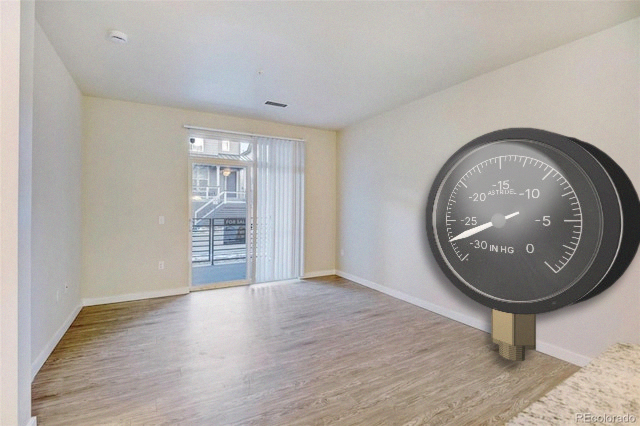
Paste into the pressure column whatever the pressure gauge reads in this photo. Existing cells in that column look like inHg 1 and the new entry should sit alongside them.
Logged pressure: inHg -27.5
